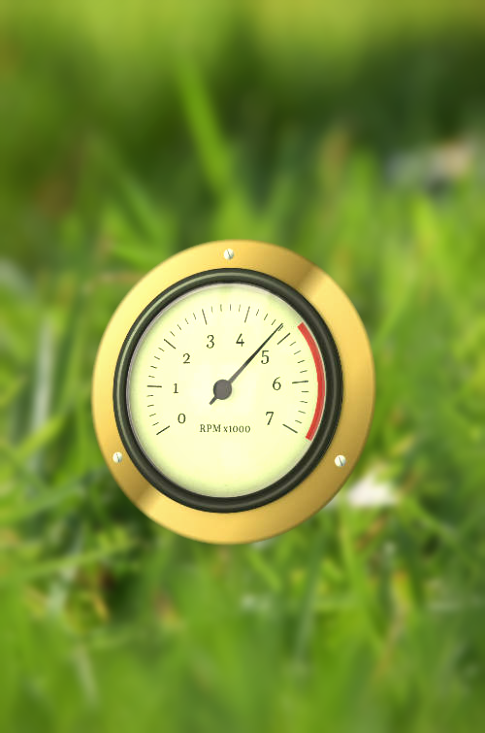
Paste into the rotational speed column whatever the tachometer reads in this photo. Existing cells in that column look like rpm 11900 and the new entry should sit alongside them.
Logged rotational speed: rpm 4800
